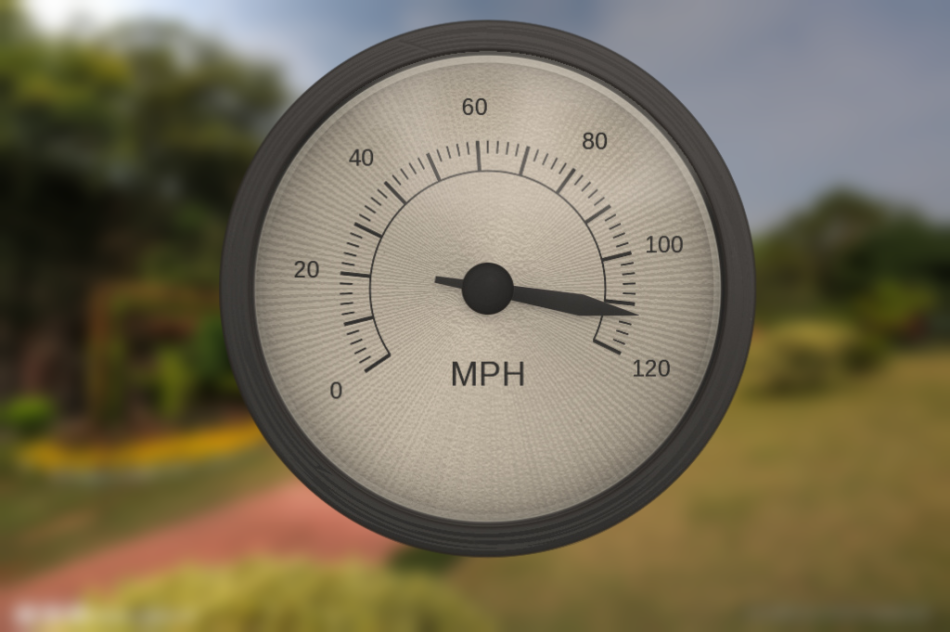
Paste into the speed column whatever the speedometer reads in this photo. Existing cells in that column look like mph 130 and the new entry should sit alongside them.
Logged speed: mph 112
